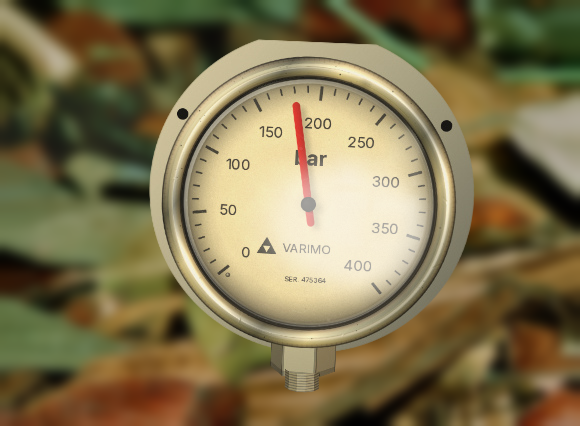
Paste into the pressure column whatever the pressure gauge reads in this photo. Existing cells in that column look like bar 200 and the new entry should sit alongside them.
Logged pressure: bar 180
